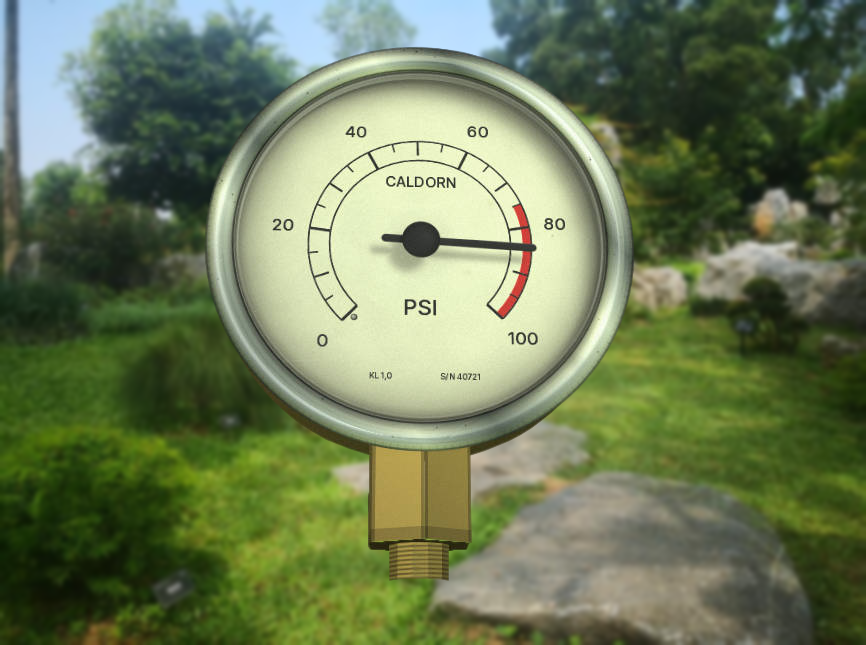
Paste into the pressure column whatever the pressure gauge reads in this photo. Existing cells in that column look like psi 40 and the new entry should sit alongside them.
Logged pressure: psi 85
